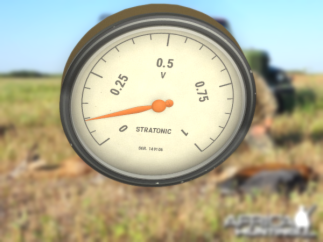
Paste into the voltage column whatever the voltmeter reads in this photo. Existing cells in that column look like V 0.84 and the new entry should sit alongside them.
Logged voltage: V 0.1
